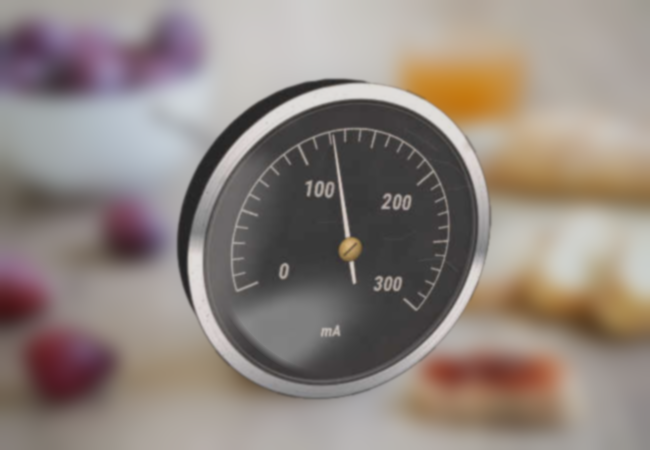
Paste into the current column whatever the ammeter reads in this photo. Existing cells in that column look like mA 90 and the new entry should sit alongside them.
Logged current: mA 120
